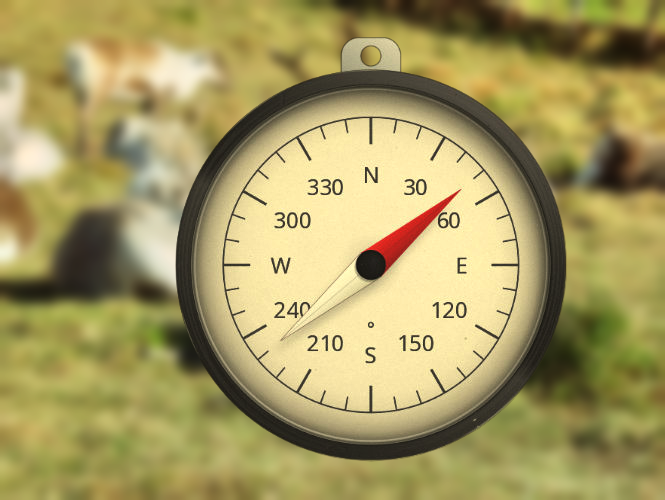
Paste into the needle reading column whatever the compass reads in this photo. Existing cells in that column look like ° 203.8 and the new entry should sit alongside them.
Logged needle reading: ° 50
